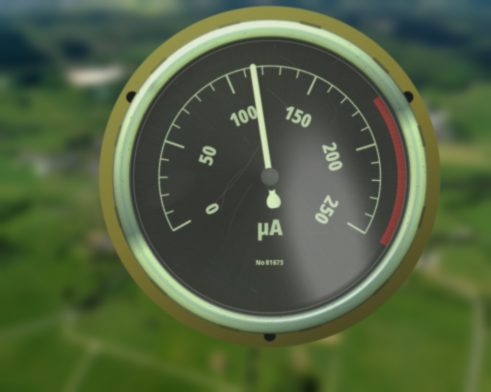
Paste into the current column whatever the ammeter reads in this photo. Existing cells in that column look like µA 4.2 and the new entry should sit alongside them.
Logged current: µA 115
